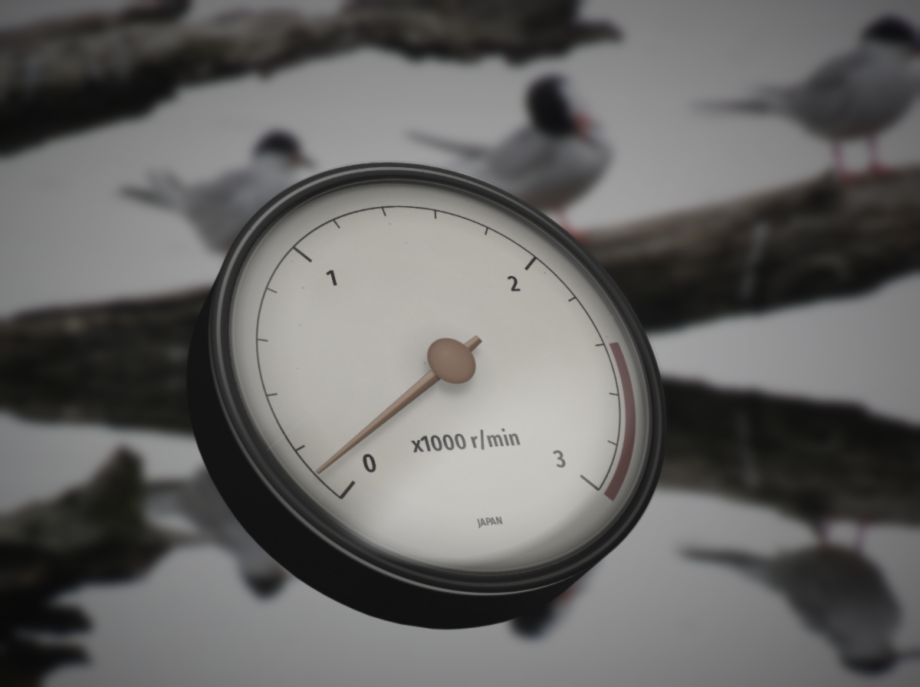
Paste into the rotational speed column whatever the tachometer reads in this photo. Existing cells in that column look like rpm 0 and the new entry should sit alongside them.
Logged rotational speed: rpm 100
